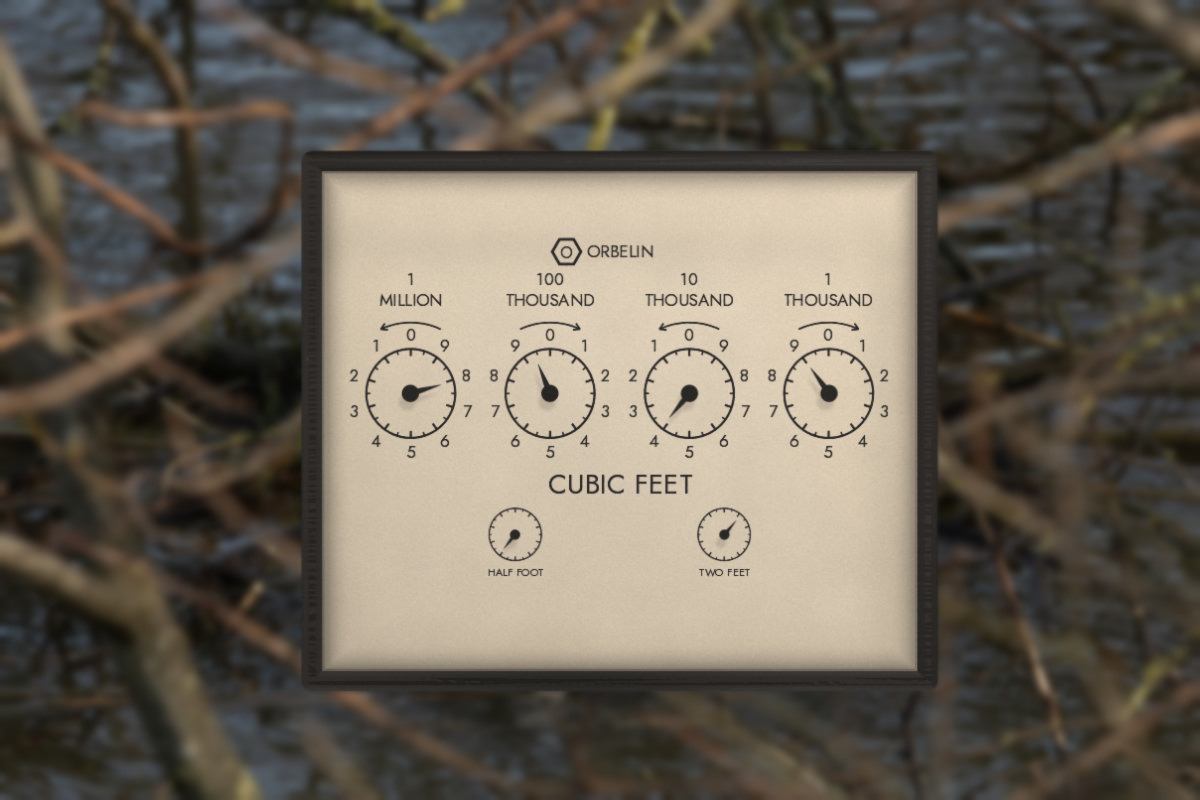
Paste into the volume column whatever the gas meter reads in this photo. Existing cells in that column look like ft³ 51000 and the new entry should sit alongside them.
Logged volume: ft³ 793900
